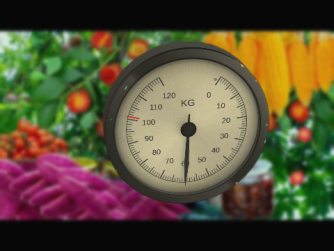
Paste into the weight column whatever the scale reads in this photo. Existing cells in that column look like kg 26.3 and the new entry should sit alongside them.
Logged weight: kg 60
